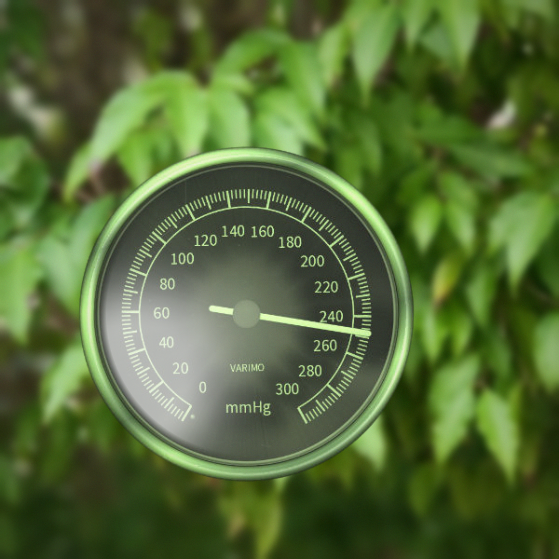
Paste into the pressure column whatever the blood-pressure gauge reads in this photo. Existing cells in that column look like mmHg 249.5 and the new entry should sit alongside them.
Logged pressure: mmHg 248
